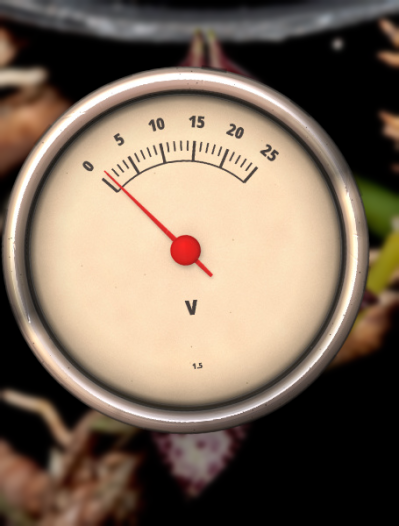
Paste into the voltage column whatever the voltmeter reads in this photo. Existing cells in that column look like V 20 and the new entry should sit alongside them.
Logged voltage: V 1
